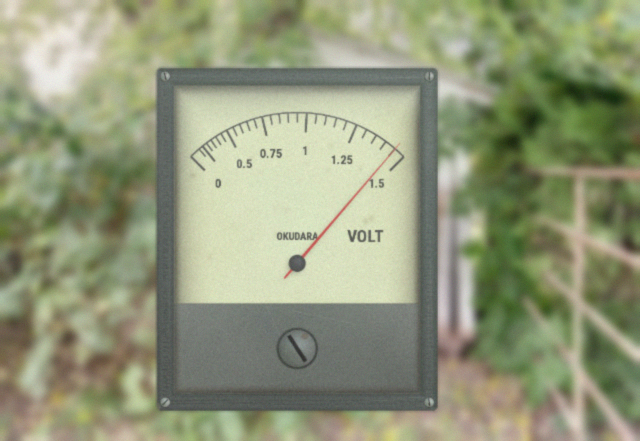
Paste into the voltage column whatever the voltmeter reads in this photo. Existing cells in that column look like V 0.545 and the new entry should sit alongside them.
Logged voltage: V 1.45
